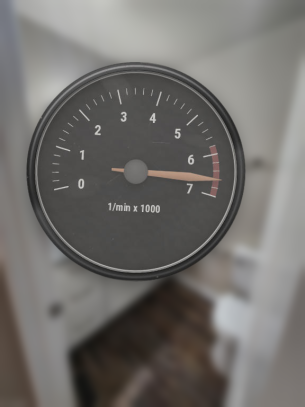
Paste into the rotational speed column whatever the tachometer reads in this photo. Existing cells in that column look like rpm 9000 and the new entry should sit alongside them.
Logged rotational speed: rpm 6600
